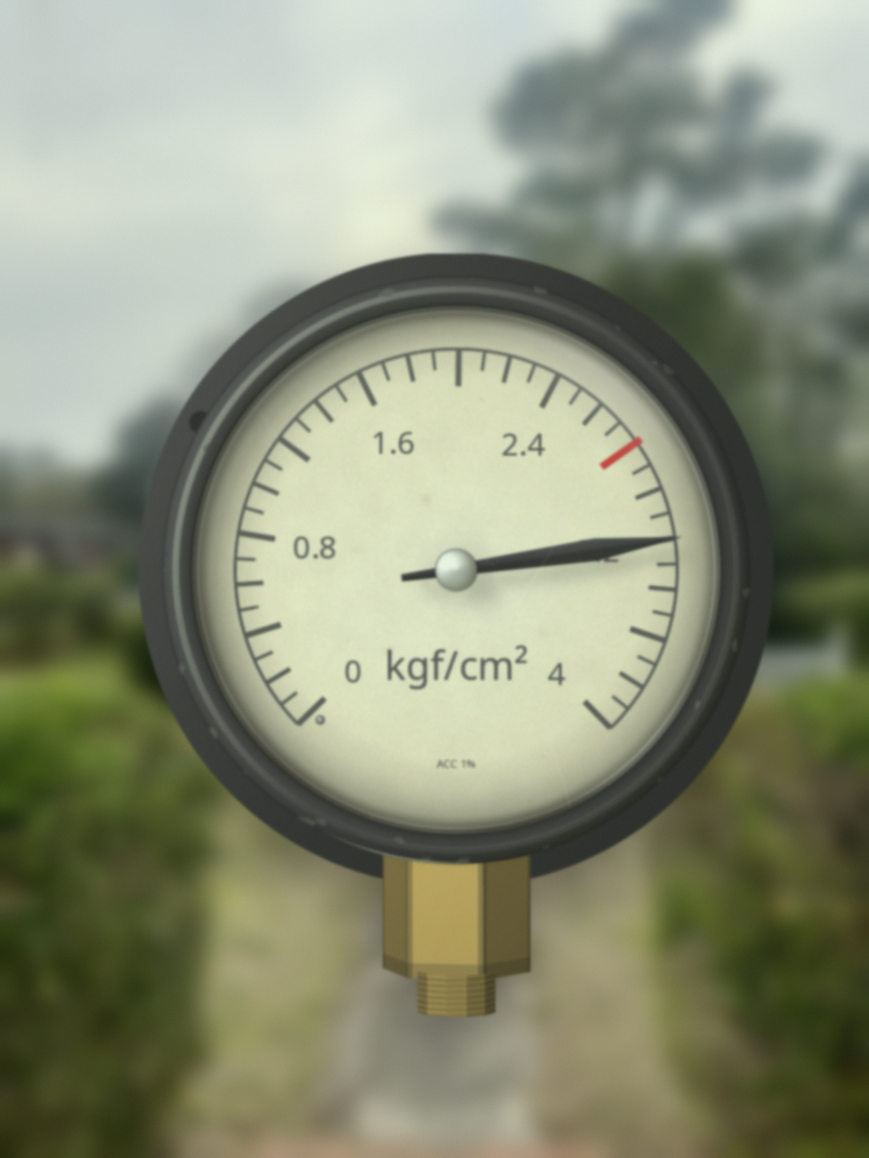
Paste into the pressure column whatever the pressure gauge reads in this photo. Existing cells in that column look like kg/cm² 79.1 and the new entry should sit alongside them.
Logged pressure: kg/cm² 3.2
